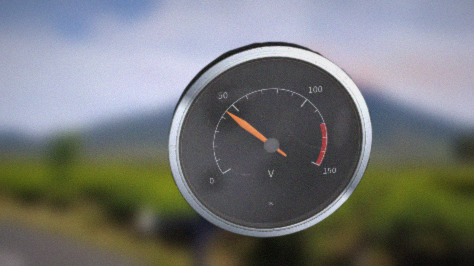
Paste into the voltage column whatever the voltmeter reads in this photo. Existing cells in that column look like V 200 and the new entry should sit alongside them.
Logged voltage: V 45
